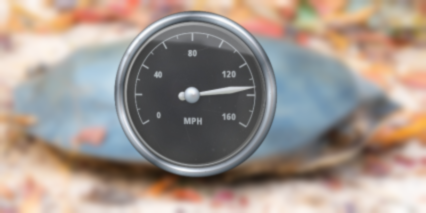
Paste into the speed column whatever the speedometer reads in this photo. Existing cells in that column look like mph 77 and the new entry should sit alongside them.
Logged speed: mph 135
